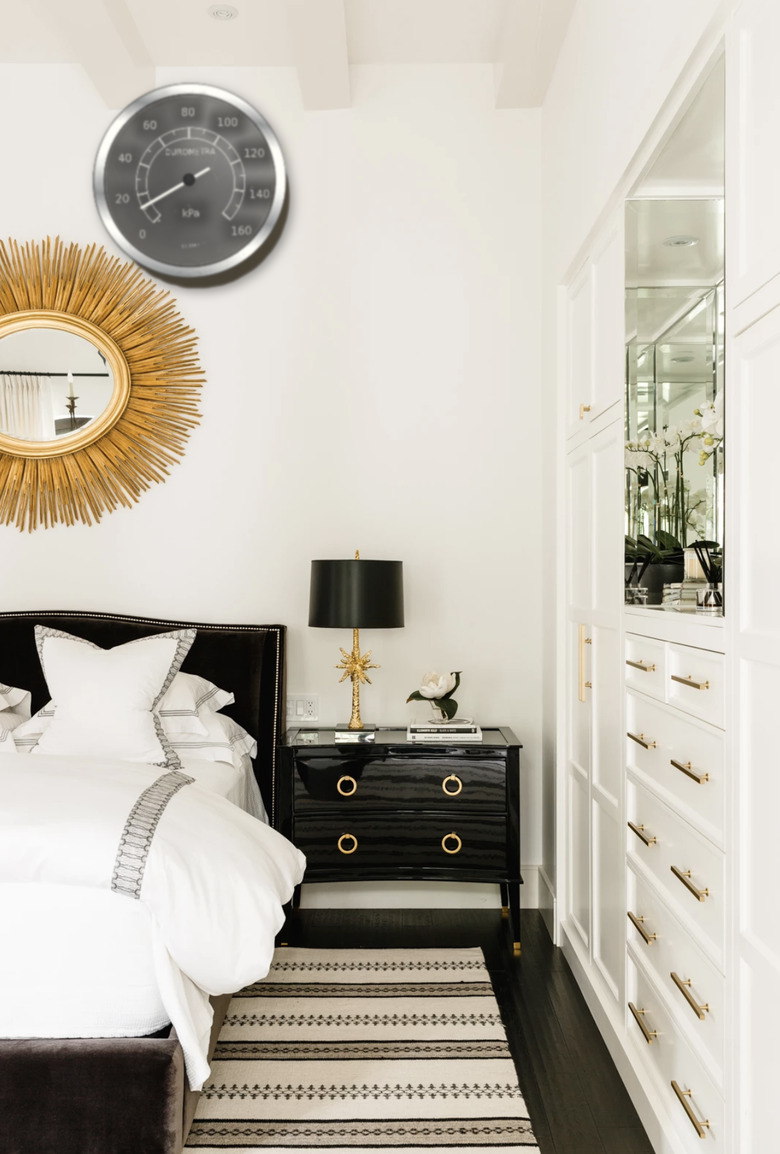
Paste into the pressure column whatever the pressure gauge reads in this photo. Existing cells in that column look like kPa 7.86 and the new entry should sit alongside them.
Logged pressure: kPa 10
